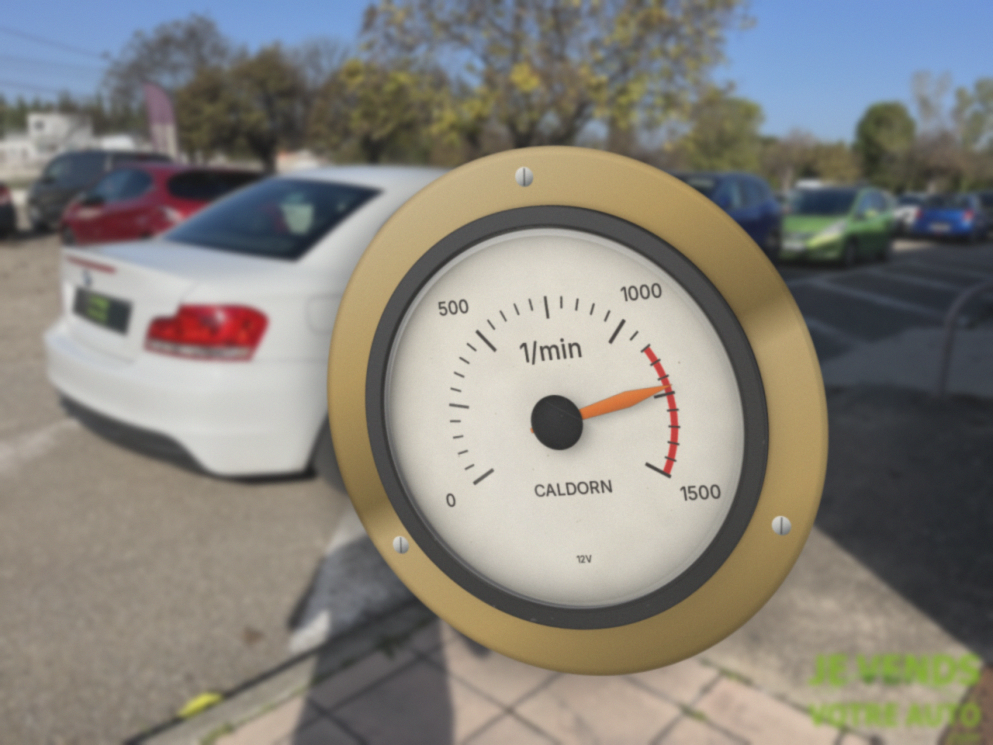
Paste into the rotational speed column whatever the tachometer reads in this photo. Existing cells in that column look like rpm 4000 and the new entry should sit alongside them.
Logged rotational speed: rpm 1225
